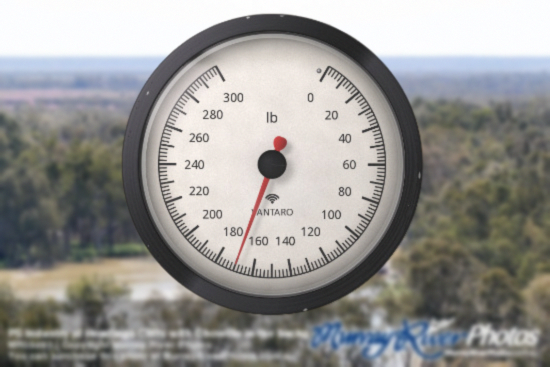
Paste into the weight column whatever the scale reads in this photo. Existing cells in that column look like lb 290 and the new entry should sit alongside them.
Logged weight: lb 170
